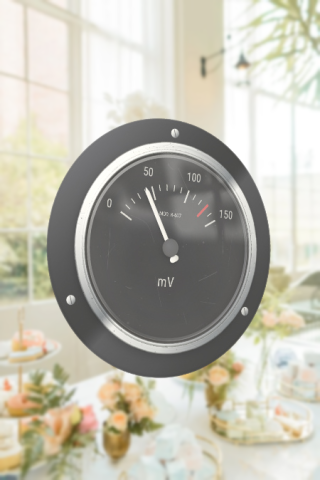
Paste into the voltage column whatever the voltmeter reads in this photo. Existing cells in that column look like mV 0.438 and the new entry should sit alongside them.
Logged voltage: mV 40
